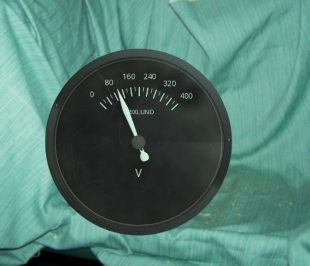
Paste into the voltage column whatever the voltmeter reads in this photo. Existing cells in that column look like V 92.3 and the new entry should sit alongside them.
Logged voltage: V 100
